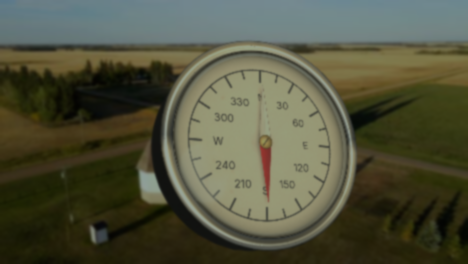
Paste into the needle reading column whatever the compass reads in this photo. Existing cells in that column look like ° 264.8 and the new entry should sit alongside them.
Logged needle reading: ° 180
